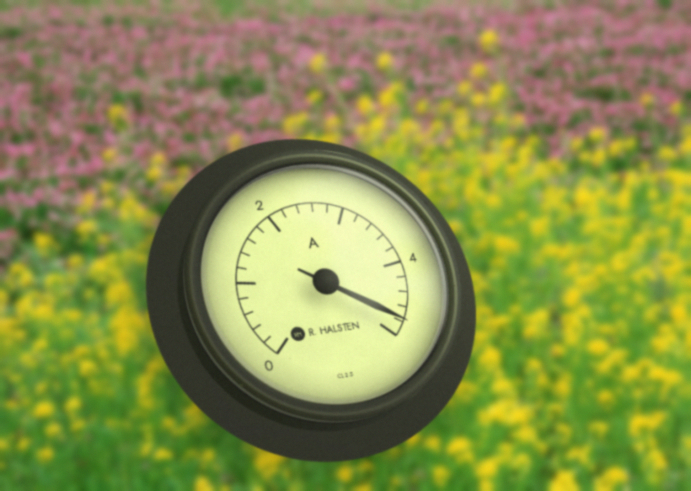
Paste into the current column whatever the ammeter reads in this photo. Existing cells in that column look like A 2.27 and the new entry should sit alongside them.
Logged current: A 4.8
